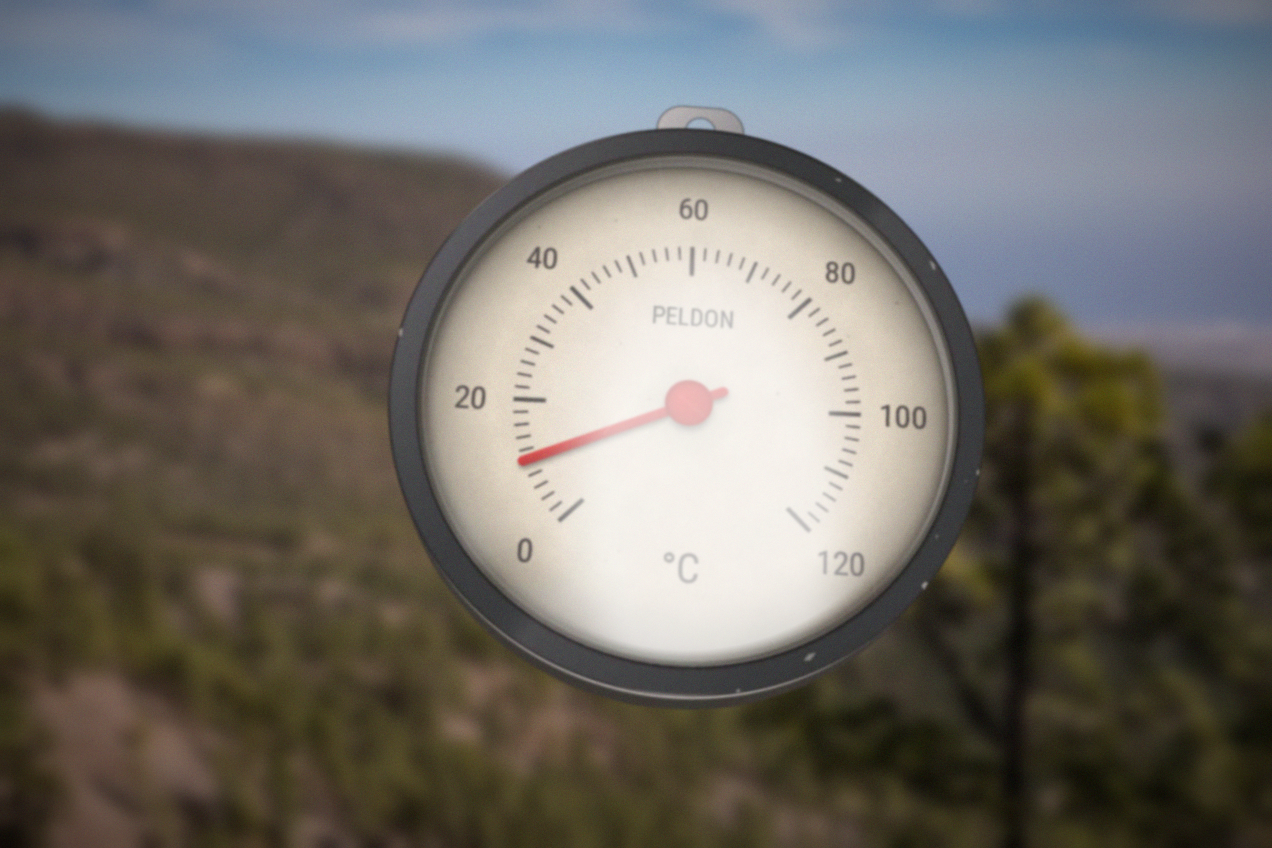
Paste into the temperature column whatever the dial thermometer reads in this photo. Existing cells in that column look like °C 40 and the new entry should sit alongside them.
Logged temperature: °C 10
